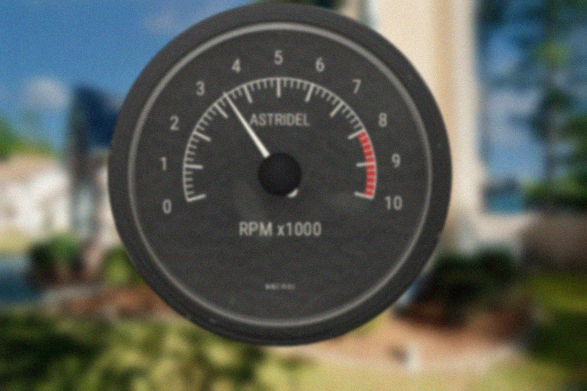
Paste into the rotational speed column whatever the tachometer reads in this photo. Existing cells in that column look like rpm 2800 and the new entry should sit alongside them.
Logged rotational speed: rpm 3400
